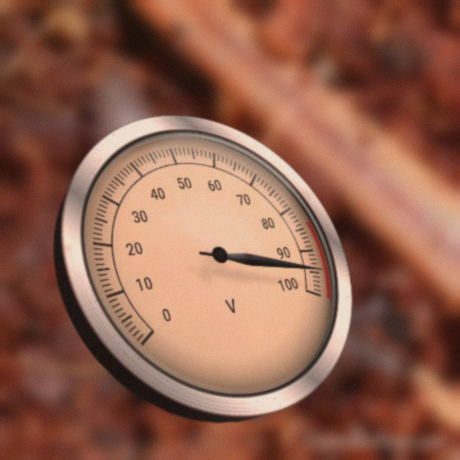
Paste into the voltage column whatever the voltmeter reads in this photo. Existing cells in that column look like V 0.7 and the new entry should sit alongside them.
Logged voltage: V 95
